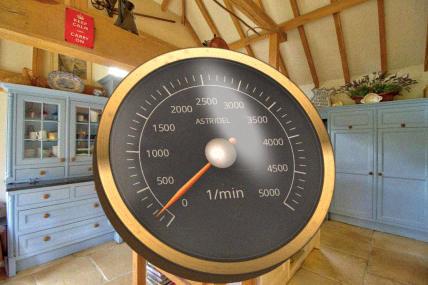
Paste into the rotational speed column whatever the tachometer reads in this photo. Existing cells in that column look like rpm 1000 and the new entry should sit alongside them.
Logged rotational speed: rpm 150
